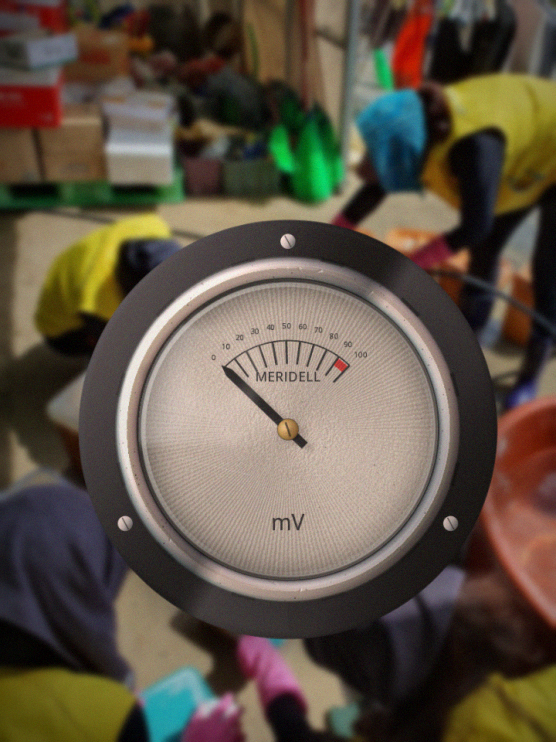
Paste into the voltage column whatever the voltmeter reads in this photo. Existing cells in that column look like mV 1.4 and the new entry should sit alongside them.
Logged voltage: mV 0
